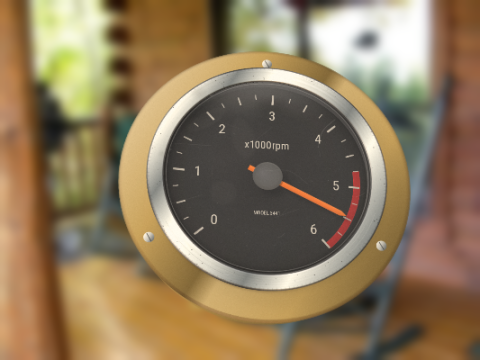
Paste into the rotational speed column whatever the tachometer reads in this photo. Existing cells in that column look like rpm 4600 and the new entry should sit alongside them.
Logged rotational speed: rpm 5500
